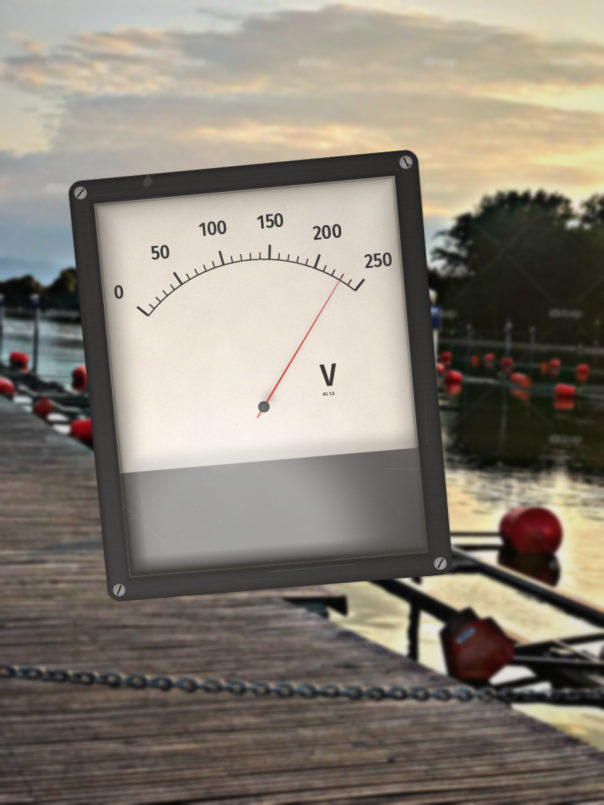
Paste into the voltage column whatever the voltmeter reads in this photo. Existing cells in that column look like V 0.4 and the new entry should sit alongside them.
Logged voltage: V 230
